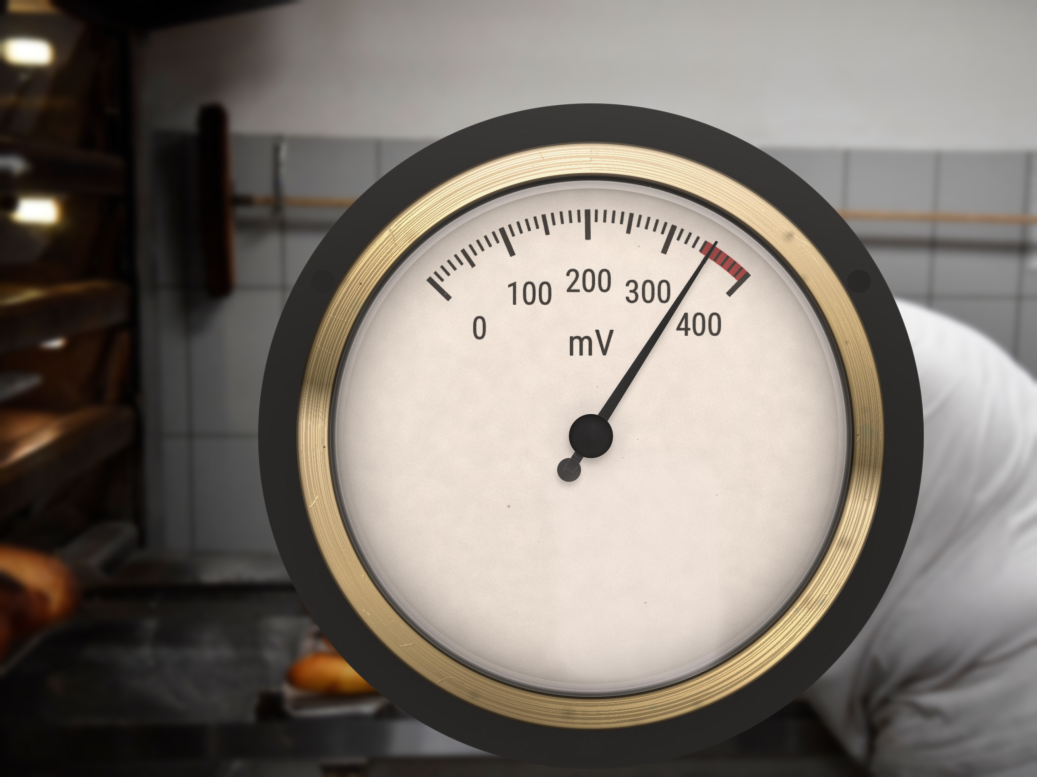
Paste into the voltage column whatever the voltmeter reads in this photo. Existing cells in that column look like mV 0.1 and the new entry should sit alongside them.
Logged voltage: mV 350
